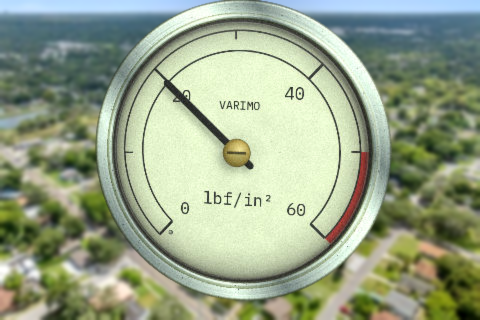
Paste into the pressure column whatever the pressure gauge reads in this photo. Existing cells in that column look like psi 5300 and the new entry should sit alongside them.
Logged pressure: psi 20
